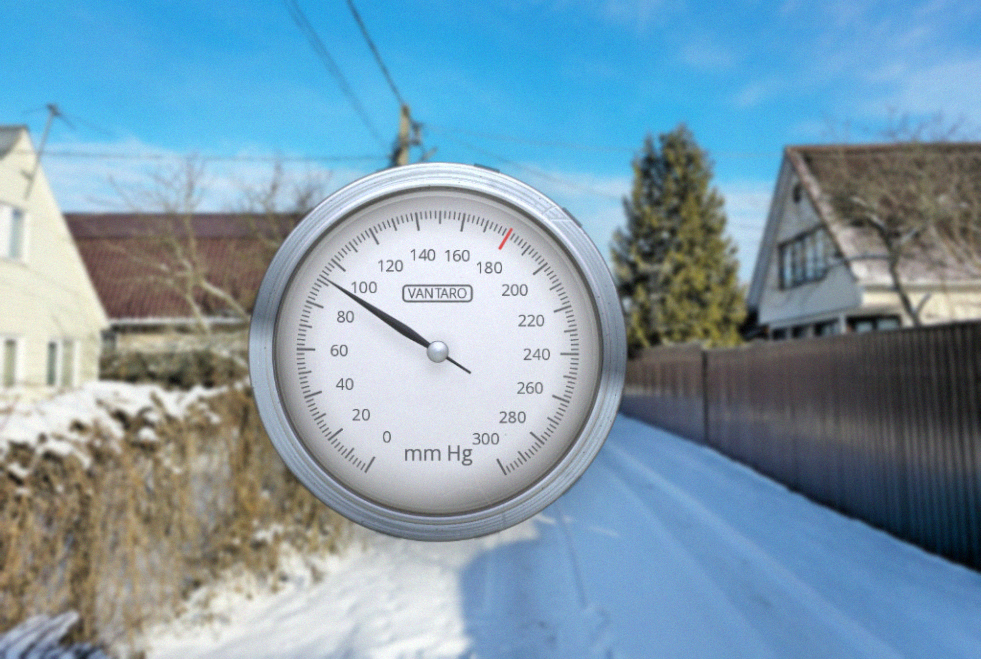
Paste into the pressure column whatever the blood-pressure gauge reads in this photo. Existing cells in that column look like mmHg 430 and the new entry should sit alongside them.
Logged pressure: mmHg 92
